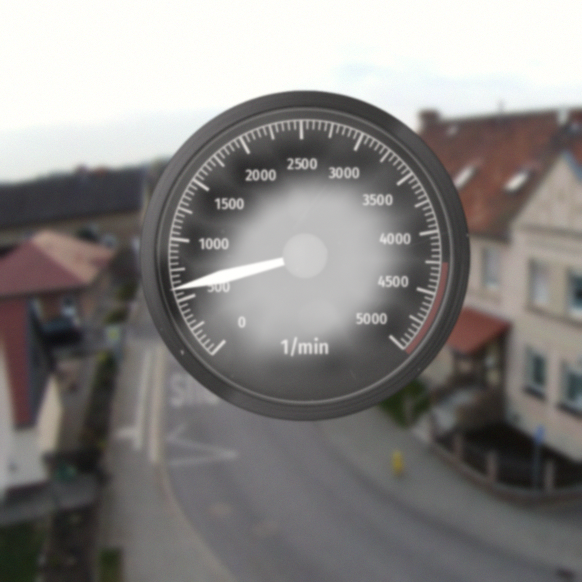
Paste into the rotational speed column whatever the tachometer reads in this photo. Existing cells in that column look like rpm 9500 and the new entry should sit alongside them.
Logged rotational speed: rpm 600
